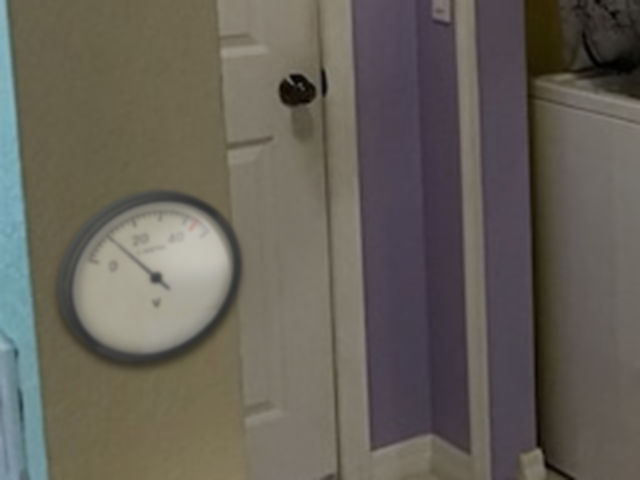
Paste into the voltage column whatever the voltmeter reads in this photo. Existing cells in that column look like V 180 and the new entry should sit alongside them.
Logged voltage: V 10
